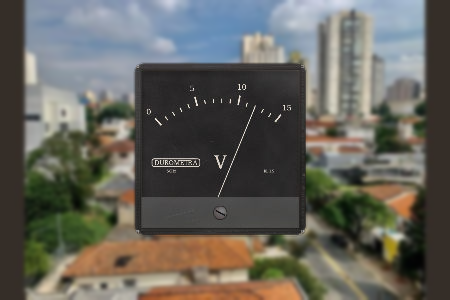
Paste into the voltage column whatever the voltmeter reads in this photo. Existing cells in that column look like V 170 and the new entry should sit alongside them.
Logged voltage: V 12
